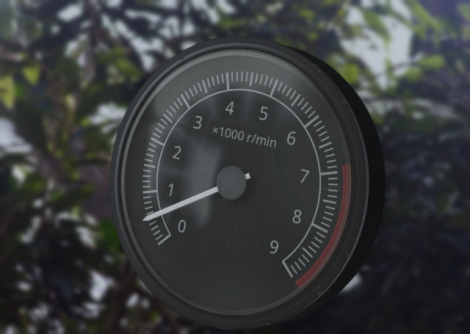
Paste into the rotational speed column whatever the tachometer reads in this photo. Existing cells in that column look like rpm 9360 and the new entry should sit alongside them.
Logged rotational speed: rpm 500
